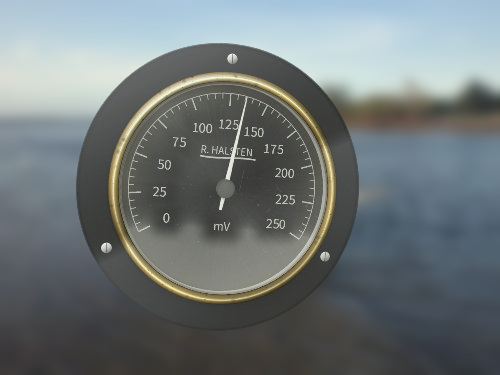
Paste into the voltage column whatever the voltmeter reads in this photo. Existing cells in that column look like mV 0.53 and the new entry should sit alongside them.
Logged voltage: mV 135
